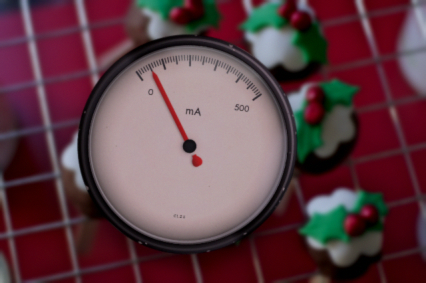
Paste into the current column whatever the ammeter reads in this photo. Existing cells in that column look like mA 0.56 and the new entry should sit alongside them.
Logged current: mA 50
